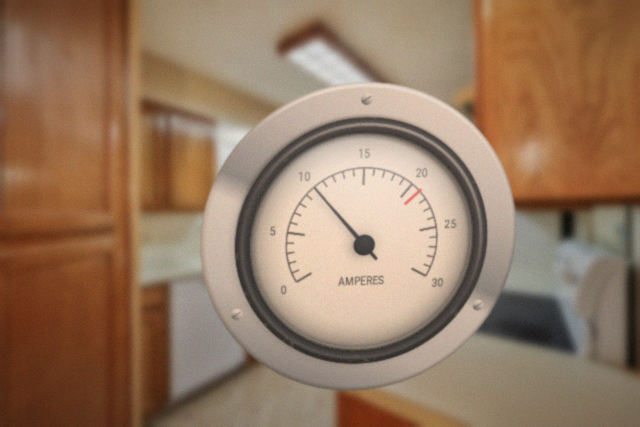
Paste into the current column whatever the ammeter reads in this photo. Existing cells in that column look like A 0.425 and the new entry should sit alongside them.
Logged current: A 10
